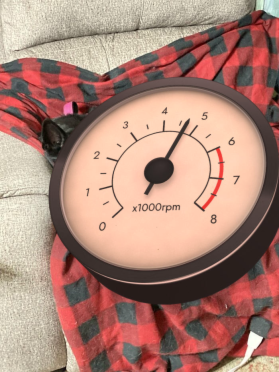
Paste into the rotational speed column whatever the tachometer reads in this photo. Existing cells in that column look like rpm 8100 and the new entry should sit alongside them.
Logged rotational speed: rpm 4750
